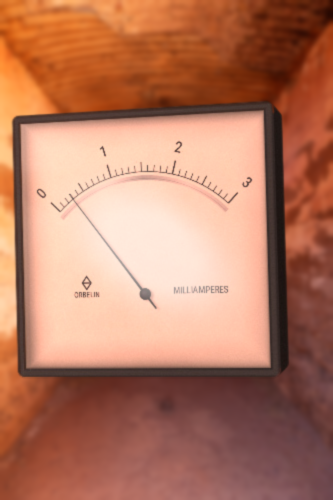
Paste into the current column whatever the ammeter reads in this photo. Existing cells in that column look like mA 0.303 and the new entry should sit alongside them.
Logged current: mA 0.3
